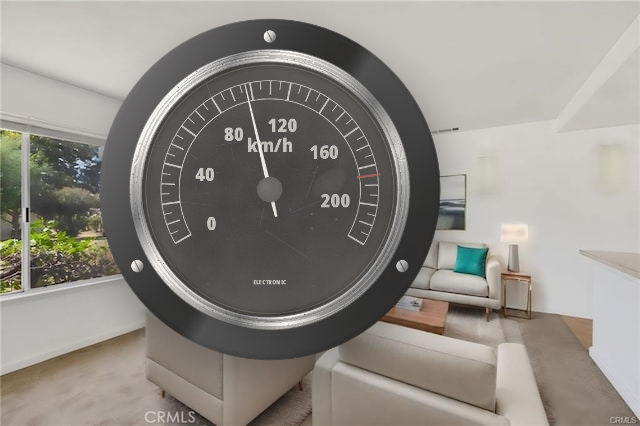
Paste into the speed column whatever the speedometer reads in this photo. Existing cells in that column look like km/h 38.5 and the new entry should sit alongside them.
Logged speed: km/h 97.5
